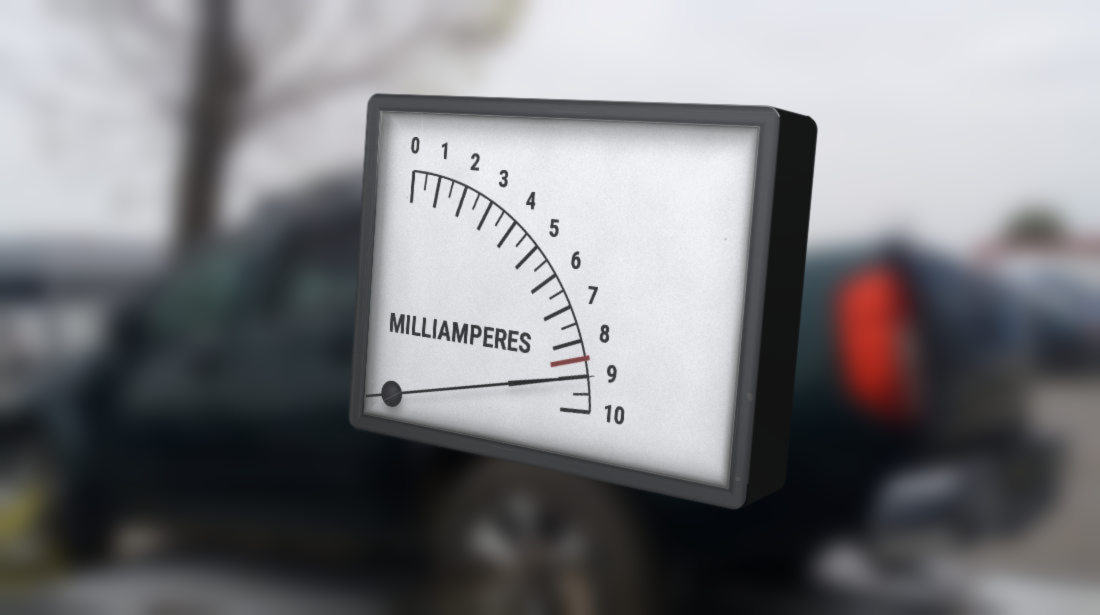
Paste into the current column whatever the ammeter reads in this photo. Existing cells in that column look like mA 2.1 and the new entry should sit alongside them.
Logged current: mA 9
